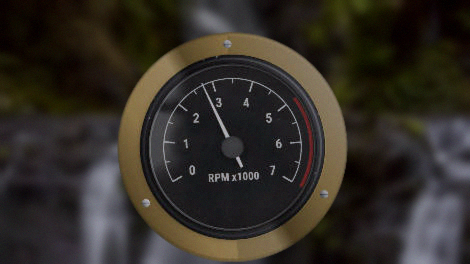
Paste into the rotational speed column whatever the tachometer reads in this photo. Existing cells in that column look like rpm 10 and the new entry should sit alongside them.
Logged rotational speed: rpm 2750
